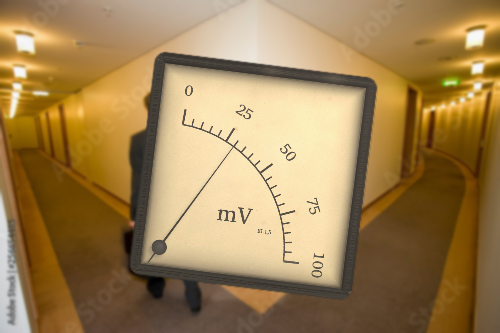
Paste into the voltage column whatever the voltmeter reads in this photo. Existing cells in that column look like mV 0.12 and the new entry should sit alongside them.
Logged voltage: mV 30
